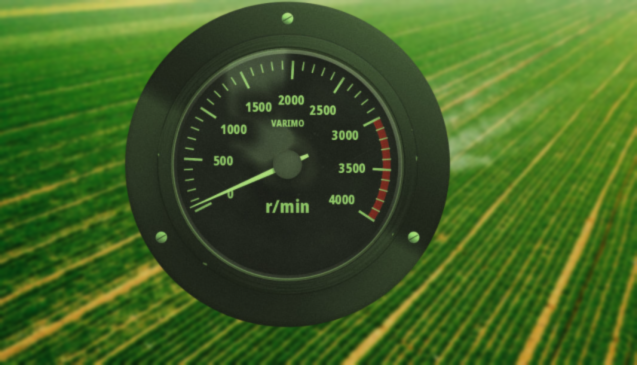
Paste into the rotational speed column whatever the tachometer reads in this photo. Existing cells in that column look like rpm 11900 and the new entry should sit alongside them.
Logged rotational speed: rpm 50
